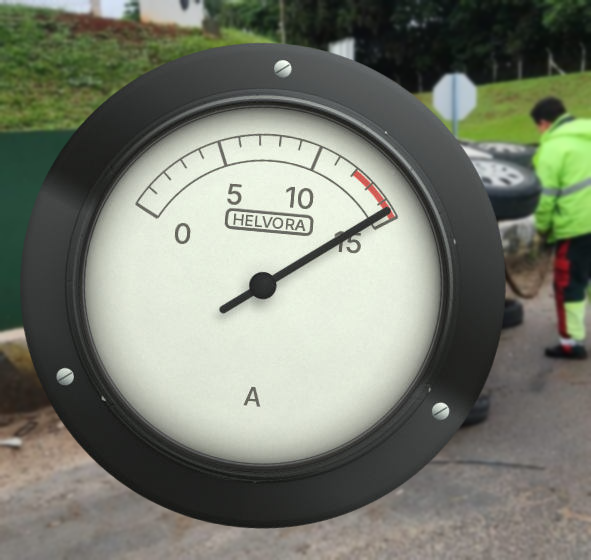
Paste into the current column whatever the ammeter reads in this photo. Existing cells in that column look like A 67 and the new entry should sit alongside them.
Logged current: A 14.5
